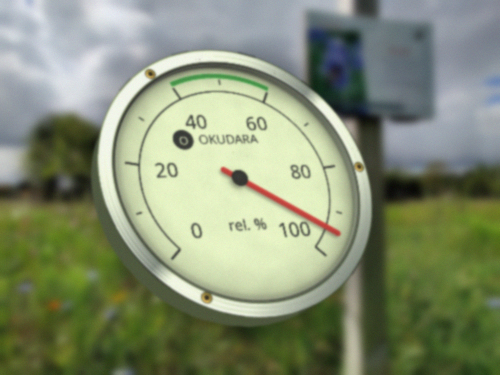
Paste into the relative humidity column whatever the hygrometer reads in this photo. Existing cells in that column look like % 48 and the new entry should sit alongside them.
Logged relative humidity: % 95
